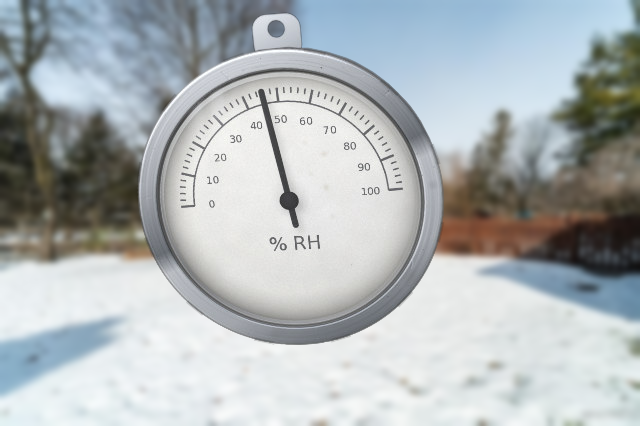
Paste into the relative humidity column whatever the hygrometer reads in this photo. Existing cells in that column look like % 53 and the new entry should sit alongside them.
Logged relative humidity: % 46
